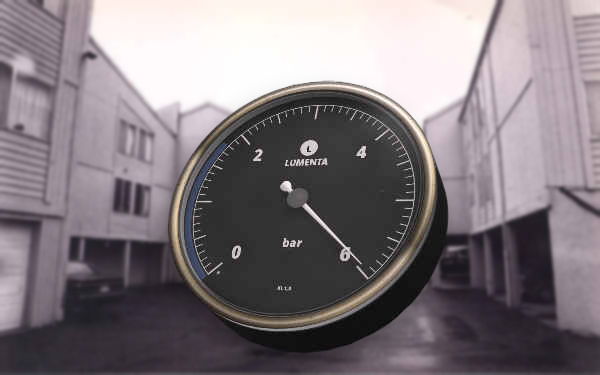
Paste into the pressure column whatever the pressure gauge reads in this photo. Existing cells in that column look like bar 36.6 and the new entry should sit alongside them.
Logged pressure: bar 5.95
